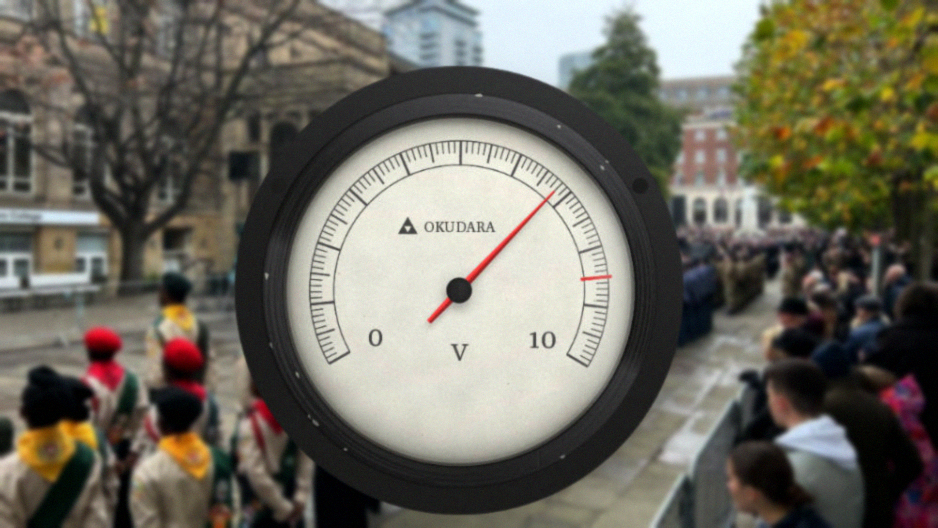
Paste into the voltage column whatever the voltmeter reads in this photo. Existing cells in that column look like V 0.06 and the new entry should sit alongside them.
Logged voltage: V 6.8
